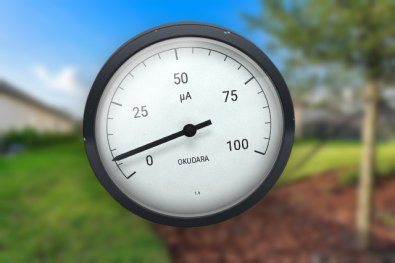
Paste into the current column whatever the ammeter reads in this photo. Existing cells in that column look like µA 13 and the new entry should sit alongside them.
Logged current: µA 7.5
